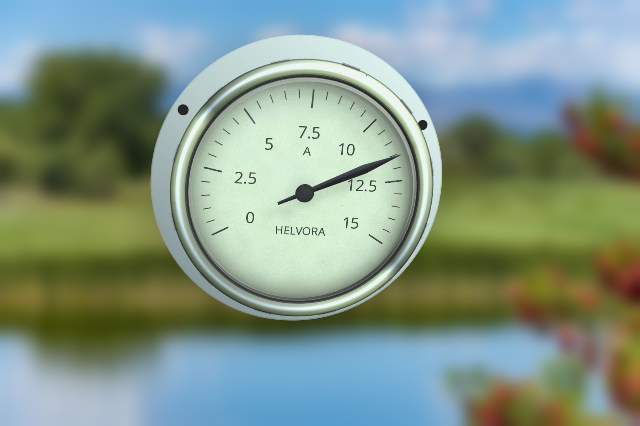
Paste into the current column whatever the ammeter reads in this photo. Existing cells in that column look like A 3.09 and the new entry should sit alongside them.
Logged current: A 11.5
